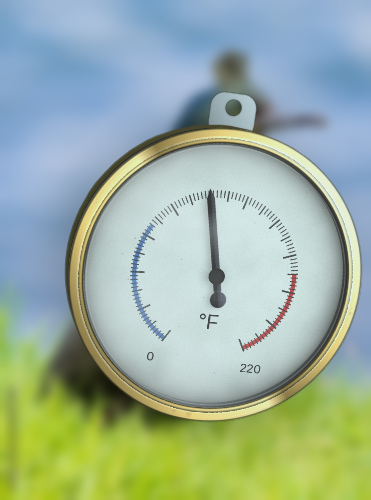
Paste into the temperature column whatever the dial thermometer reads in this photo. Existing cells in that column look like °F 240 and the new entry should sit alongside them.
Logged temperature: °F 100
